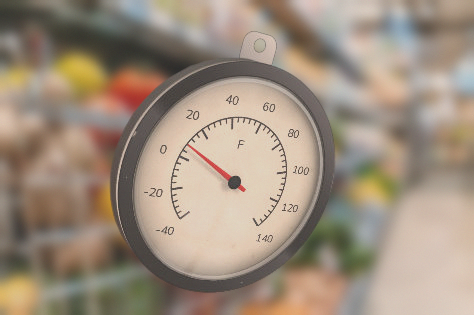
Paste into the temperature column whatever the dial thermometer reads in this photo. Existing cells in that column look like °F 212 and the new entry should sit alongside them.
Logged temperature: °F 8
